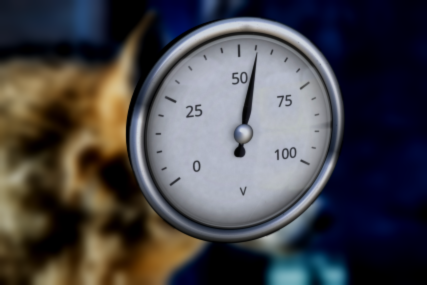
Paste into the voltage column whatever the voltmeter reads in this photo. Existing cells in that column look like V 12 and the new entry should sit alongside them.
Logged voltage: V 55
